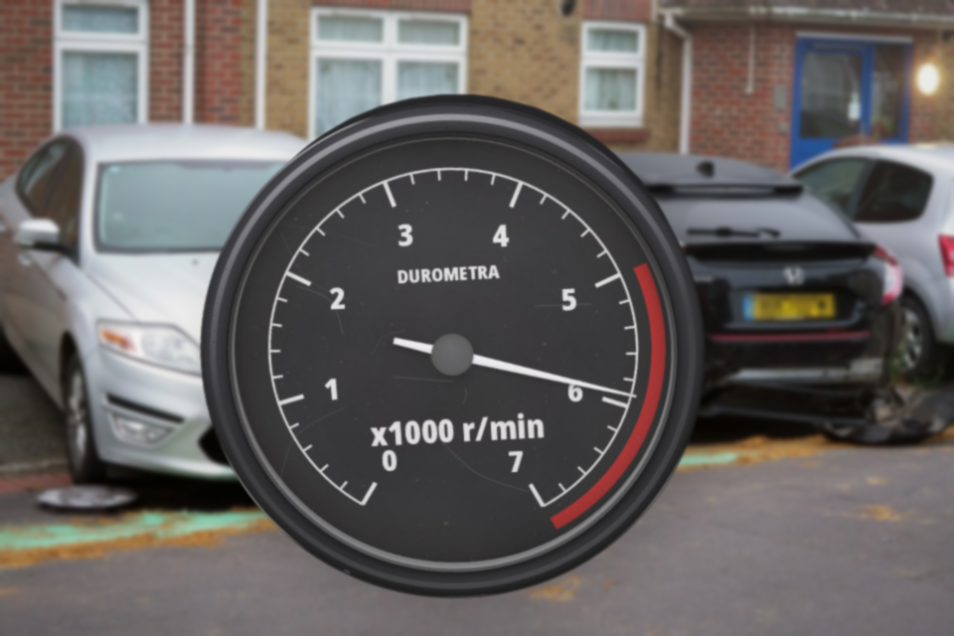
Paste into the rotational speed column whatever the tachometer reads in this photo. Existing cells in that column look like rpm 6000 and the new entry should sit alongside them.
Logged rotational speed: rpm 5900
